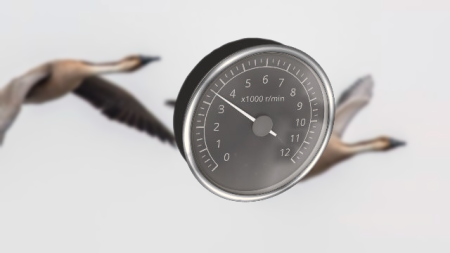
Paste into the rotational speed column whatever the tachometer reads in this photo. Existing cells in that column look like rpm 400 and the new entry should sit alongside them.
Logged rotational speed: rpm 3500
